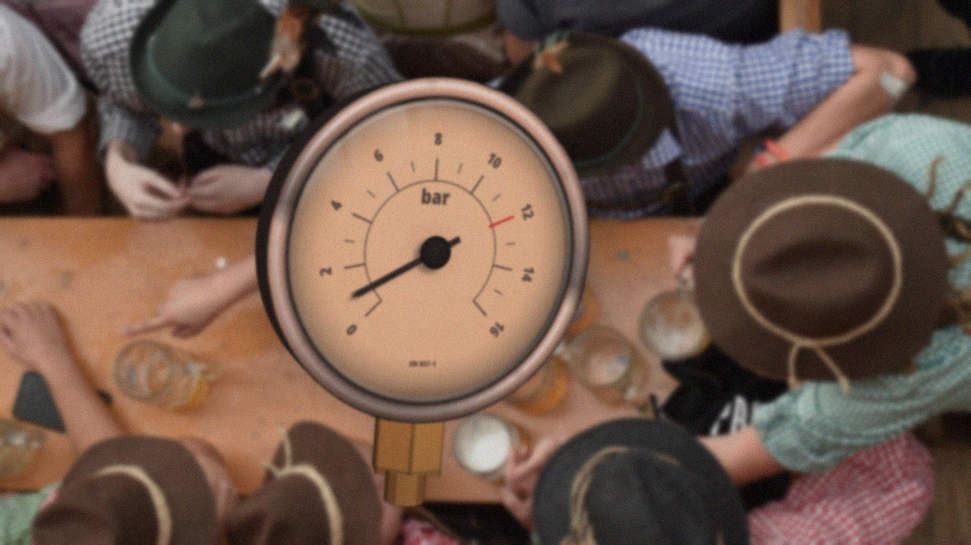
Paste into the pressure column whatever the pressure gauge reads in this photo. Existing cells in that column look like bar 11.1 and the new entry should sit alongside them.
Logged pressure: bar 1
